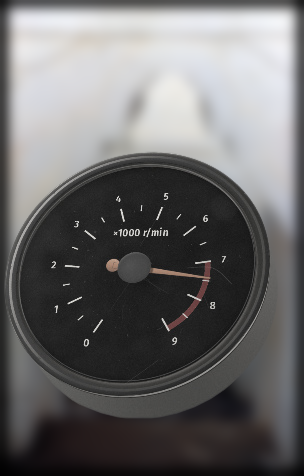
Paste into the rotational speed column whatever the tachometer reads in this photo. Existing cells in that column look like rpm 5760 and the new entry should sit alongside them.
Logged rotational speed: rpm 7500
